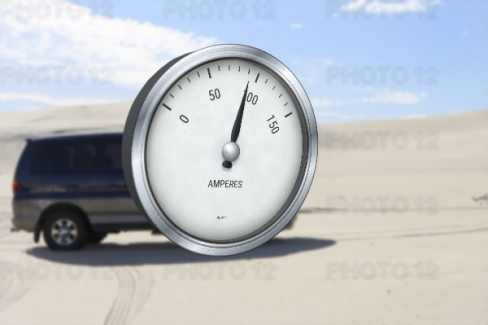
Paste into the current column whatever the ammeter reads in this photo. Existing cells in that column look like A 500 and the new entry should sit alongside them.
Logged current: A 90
